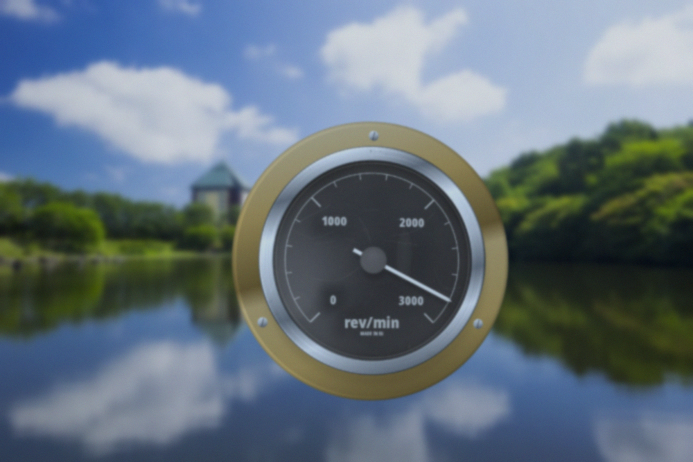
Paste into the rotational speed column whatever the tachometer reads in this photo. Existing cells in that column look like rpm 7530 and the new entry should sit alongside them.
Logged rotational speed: rpm 2800
